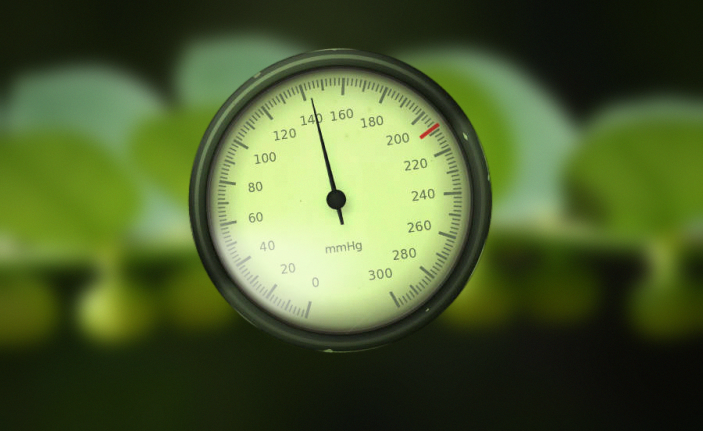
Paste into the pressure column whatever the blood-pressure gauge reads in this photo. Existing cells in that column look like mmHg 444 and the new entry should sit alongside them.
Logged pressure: mmHg 144
